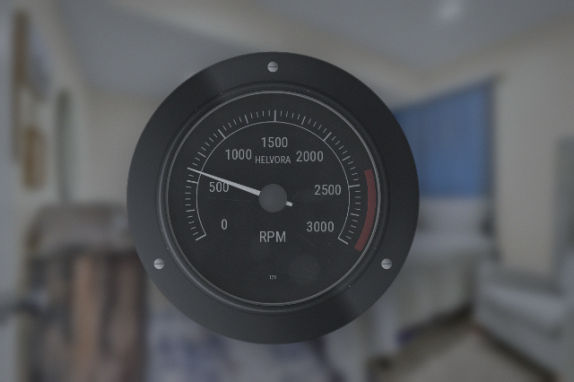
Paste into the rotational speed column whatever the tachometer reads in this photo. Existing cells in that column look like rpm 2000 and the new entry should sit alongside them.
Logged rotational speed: rpm 600
